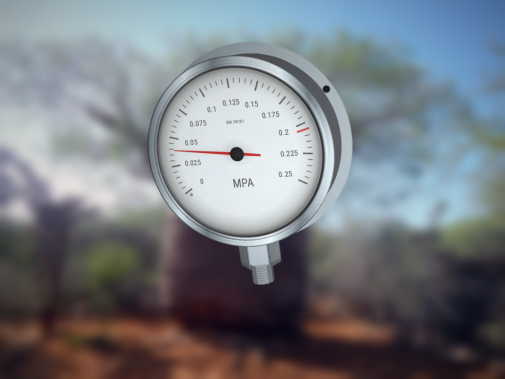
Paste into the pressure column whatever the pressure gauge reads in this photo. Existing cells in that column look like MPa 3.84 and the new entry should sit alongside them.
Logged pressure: MPa 0.04
